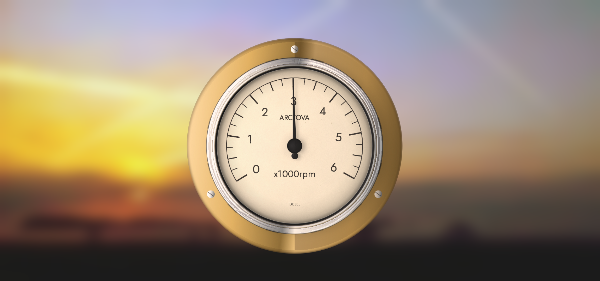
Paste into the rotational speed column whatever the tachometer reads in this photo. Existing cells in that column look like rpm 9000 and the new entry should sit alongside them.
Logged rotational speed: rpm 3000
